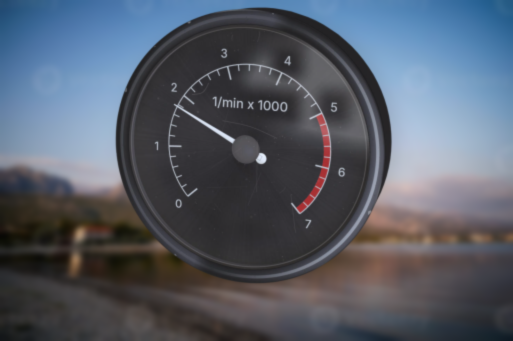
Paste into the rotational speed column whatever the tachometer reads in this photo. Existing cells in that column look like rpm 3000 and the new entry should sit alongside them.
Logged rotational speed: rpm 1800
